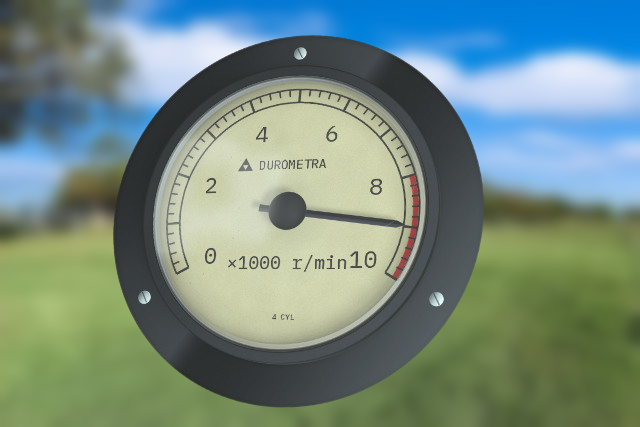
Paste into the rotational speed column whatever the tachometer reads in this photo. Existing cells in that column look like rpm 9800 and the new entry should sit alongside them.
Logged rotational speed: rpm 9000
